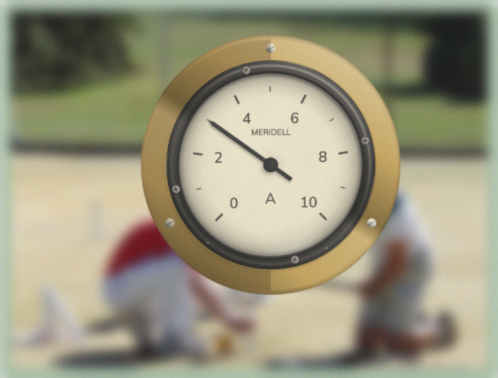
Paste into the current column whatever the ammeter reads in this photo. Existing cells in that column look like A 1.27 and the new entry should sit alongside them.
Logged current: A 3
